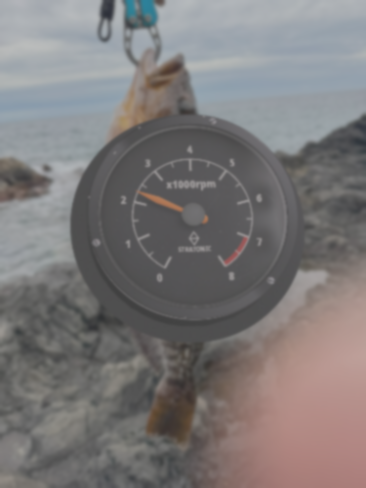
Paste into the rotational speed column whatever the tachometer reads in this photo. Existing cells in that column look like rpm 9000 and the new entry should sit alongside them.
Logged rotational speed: rpm 2250
